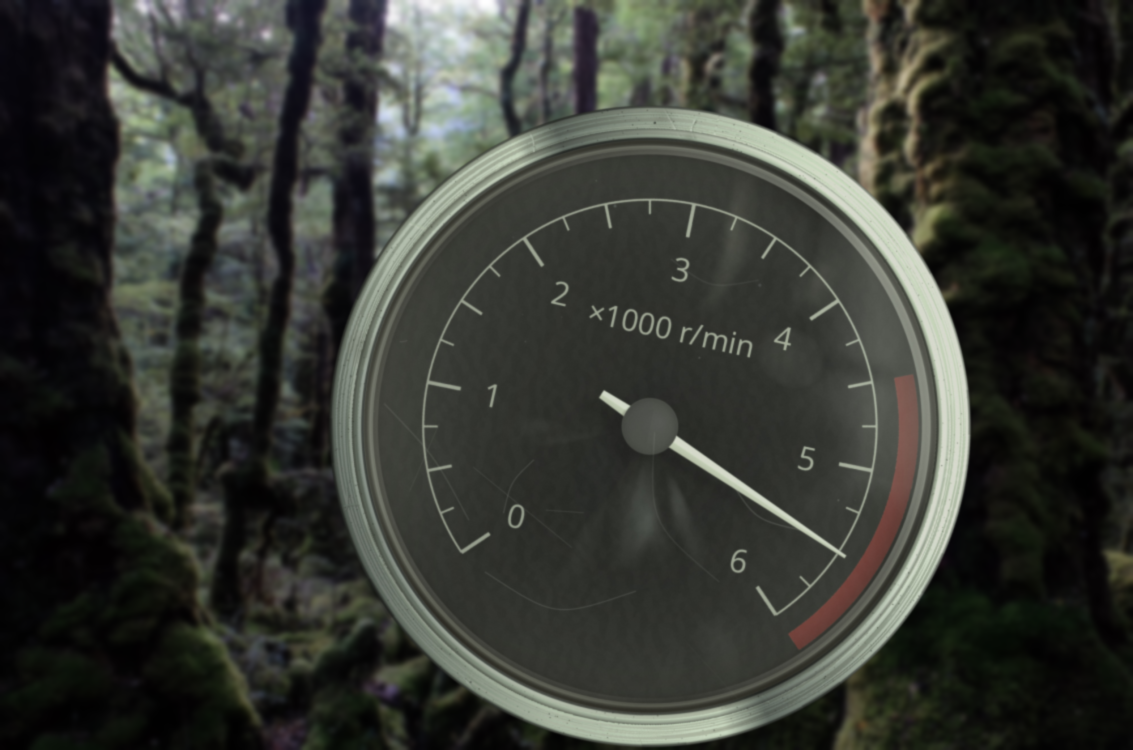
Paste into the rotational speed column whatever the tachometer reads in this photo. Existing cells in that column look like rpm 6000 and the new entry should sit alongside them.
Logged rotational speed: rpm 5500
